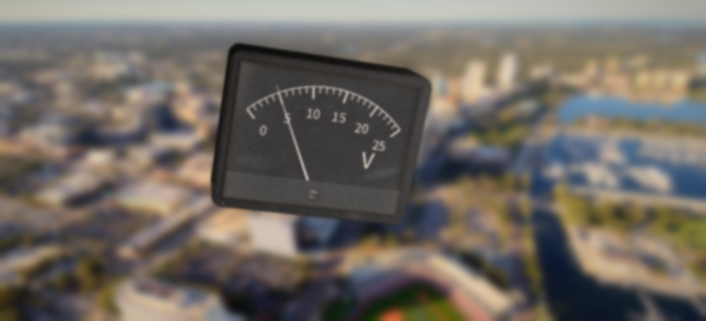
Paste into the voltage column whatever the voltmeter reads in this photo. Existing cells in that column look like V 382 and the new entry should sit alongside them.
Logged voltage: V 5
